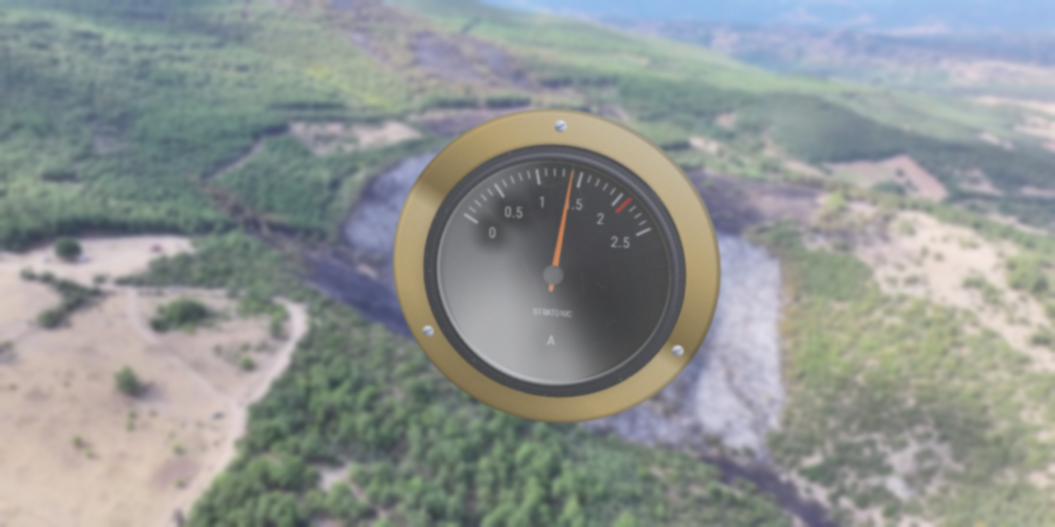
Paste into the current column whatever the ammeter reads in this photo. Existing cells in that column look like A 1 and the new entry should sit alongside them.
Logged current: A 1.4
